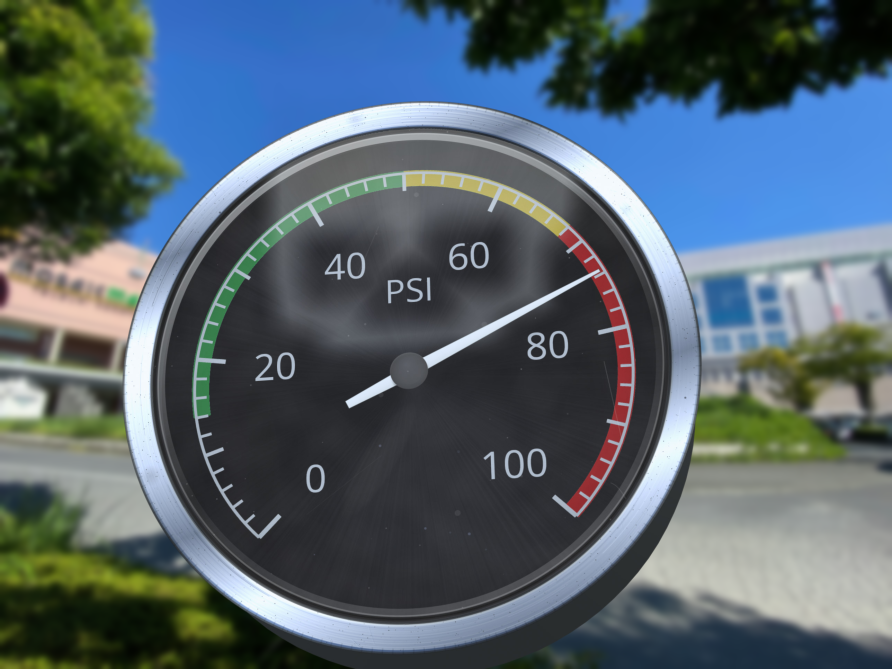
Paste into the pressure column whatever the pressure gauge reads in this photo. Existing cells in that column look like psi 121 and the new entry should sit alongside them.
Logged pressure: psi 74
